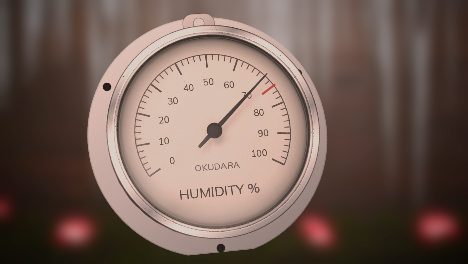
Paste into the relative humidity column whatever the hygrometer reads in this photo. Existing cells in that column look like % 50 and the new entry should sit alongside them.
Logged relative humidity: % 70
